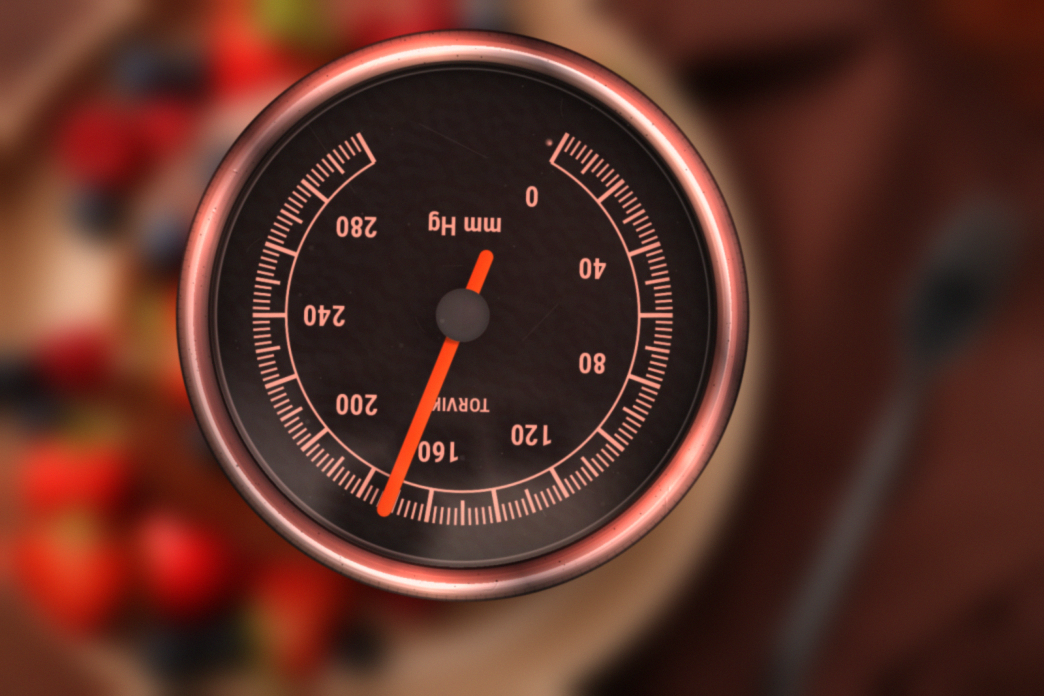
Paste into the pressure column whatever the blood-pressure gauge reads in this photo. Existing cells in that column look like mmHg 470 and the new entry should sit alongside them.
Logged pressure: mmHg 172
